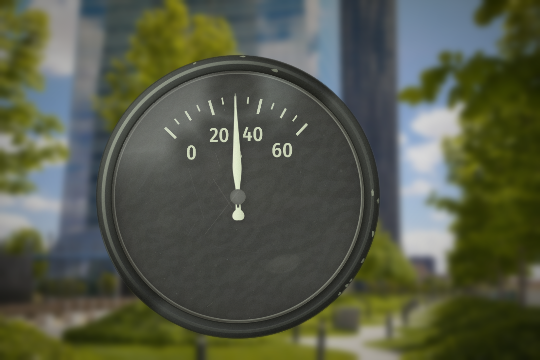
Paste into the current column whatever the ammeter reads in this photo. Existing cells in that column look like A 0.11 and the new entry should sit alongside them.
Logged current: A 30
